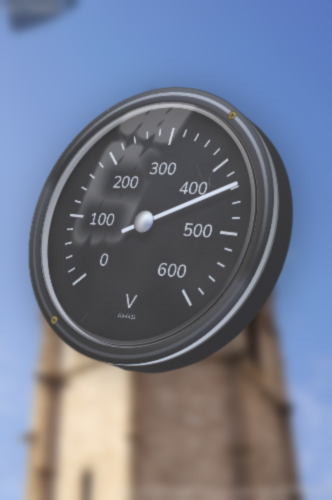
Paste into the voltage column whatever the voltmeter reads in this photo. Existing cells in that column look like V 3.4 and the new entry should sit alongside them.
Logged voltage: V 440
